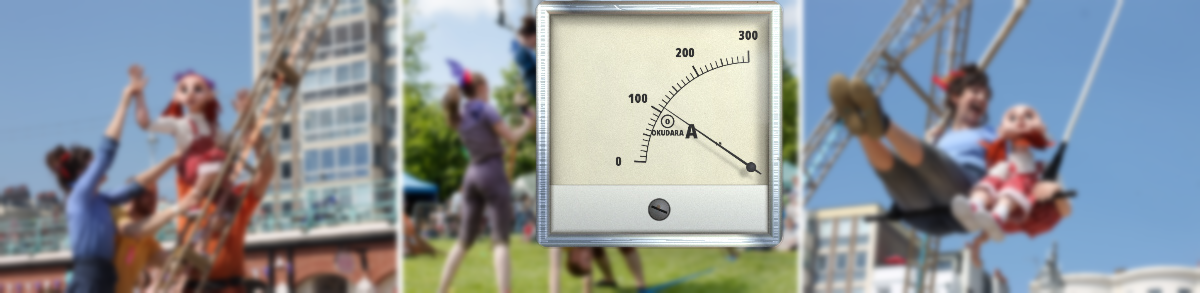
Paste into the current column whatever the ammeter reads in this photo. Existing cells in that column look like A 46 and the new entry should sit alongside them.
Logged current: A 110
